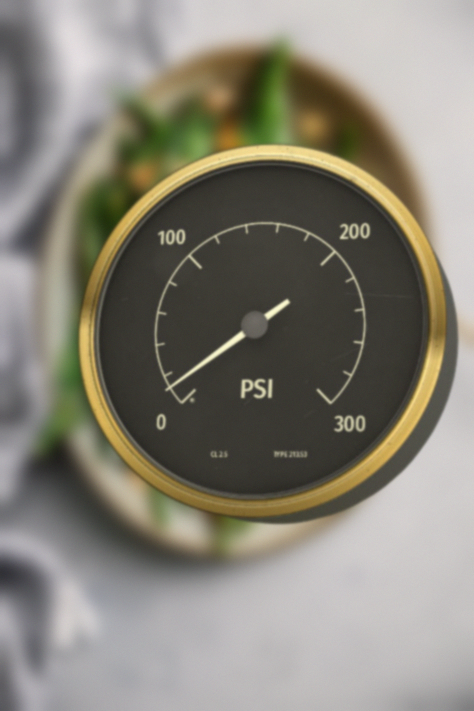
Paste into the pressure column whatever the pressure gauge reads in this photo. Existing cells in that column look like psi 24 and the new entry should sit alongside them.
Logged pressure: psi 10
